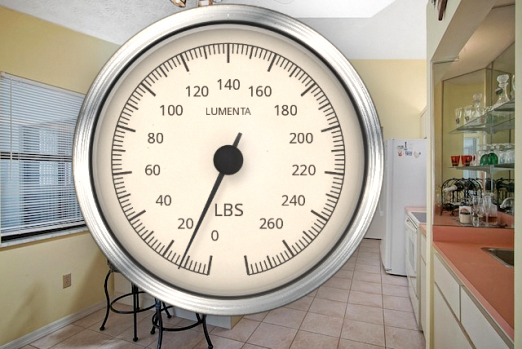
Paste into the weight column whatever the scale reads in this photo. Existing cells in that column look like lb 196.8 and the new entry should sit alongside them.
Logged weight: lb 12
